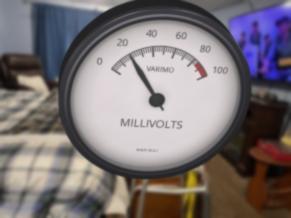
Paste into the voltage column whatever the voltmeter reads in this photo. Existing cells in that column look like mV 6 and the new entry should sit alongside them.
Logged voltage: mV 20
